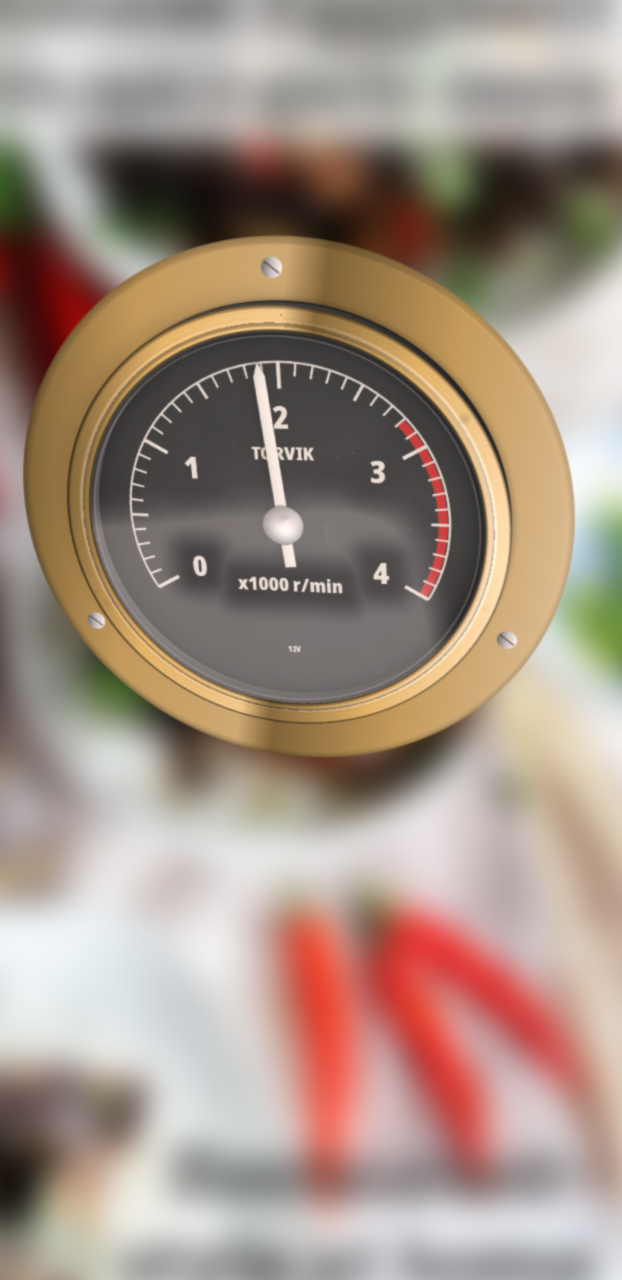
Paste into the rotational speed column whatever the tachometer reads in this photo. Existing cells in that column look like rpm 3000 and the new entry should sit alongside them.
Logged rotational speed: rpm 1900
